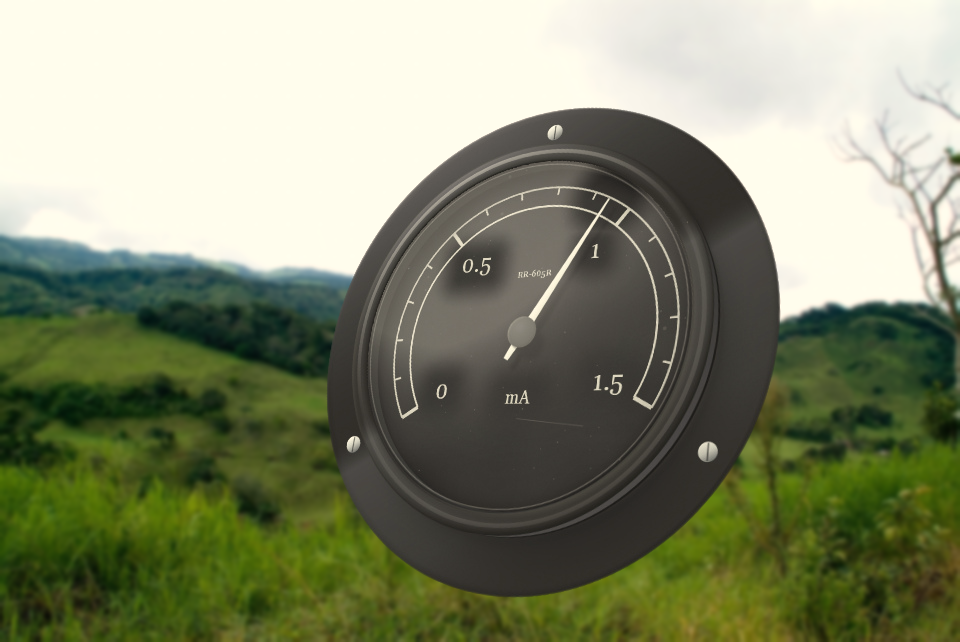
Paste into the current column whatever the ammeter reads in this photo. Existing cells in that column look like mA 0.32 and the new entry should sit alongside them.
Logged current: mA 0.95
